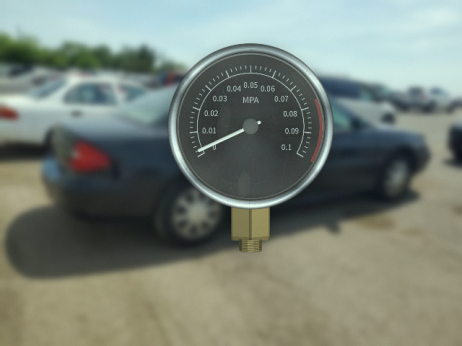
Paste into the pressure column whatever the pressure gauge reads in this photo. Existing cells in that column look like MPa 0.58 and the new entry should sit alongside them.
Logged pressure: MPa 0.002
